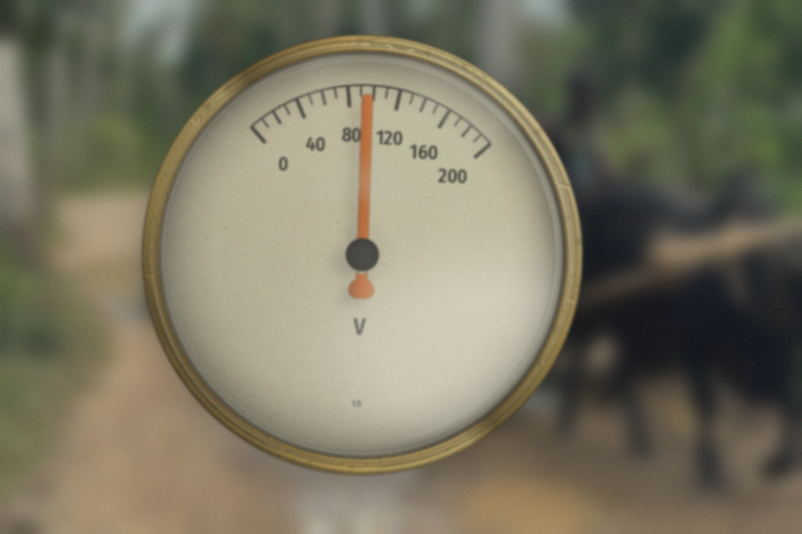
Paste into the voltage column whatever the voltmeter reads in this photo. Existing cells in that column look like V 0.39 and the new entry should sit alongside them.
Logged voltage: V 95
